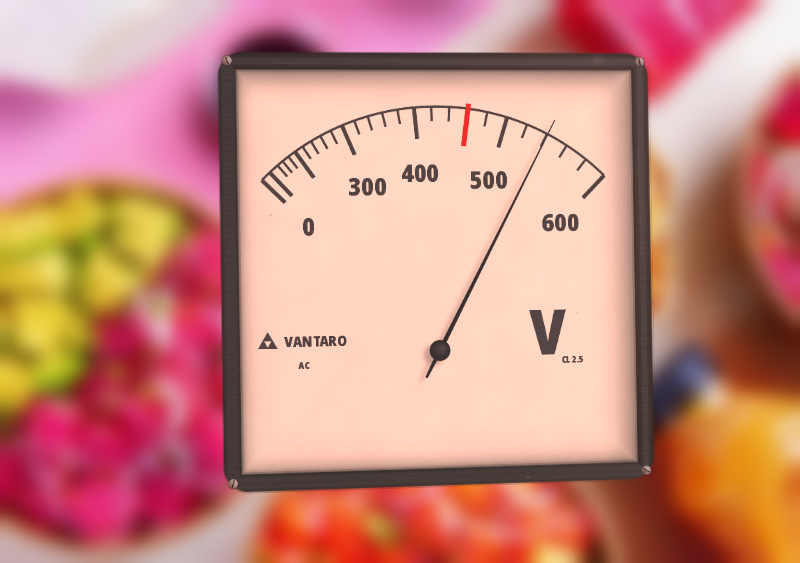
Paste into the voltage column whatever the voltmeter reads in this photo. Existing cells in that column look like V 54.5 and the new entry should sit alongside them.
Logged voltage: V 540
